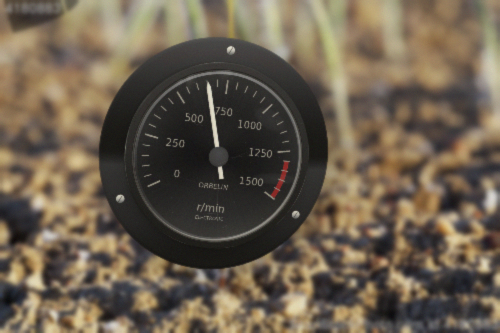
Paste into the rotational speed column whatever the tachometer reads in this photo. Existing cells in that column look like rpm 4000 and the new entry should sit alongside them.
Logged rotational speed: rpm 650
